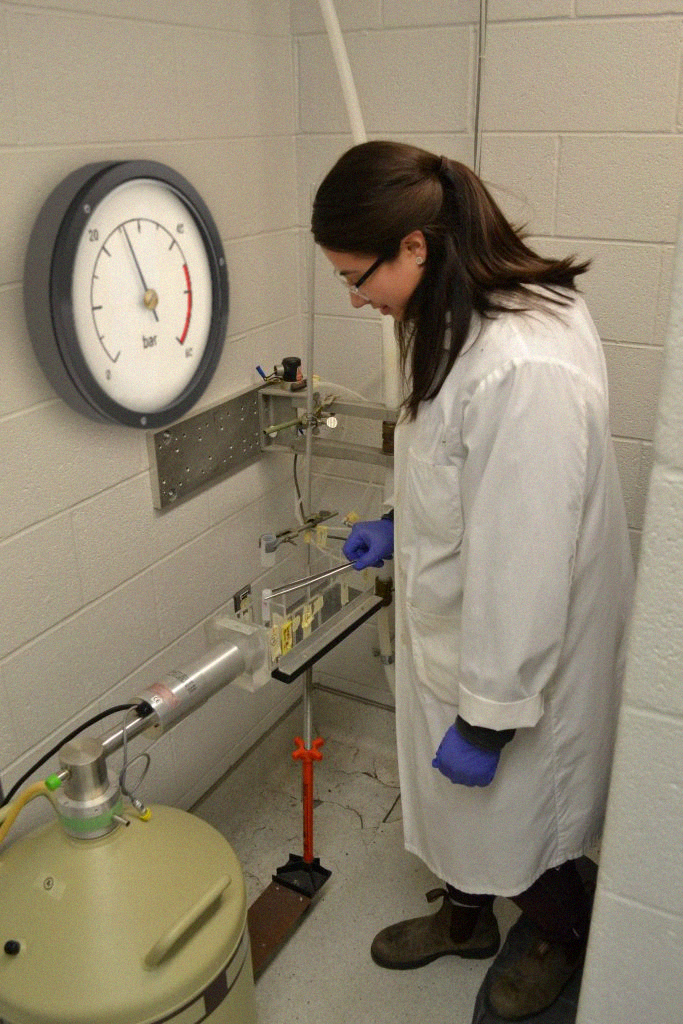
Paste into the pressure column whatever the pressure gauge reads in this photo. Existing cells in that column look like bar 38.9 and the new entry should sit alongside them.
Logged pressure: bar 25
